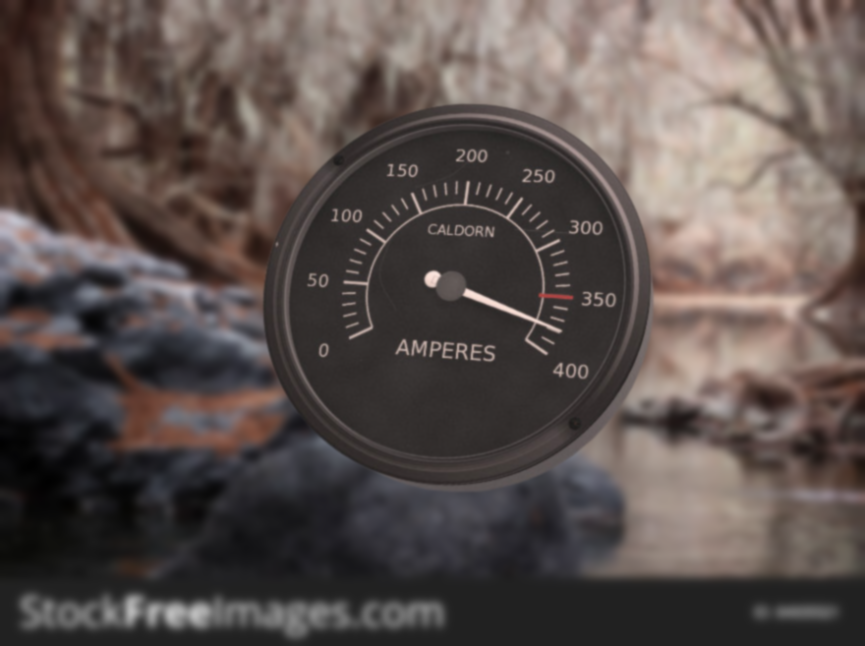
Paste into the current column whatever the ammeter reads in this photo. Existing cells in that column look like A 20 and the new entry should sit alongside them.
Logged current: A 380
